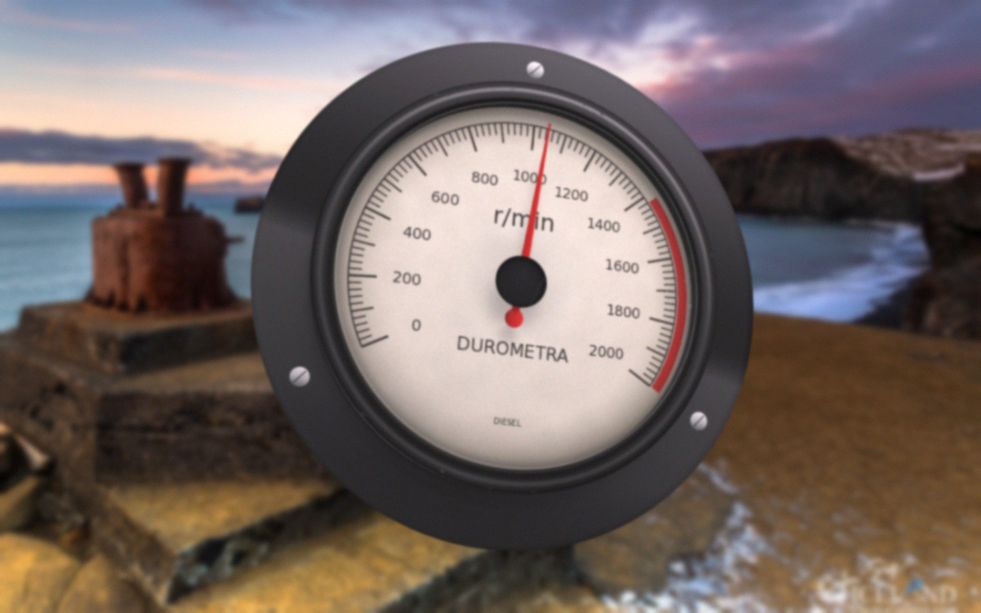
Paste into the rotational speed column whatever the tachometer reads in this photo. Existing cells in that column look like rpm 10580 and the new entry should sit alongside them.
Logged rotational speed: rpm 1040
